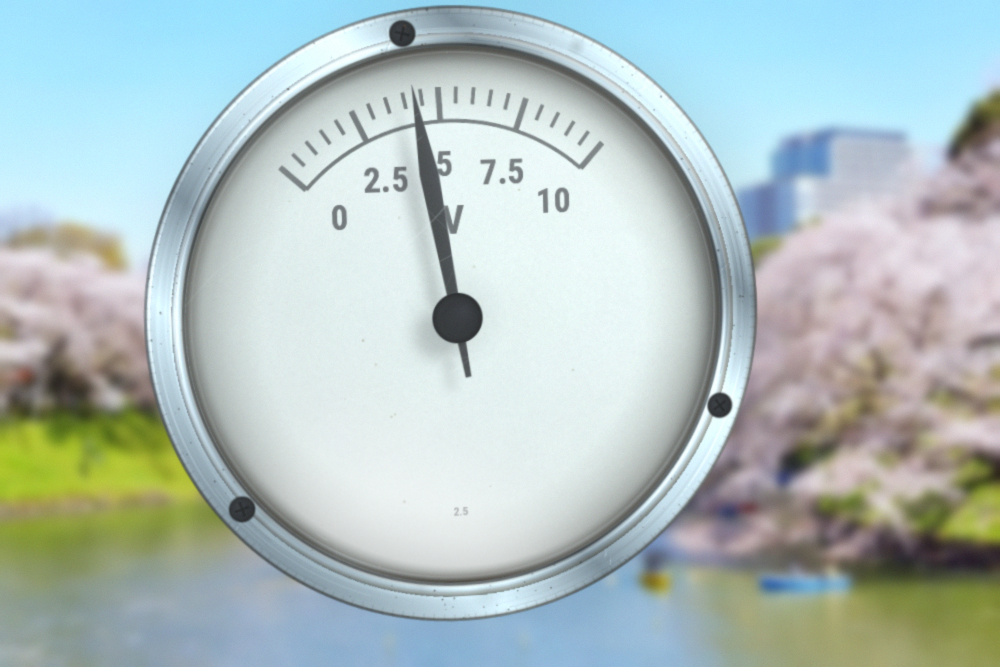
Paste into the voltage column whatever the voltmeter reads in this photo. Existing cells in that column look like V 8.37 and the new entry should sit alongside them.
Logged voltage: V 4.25
